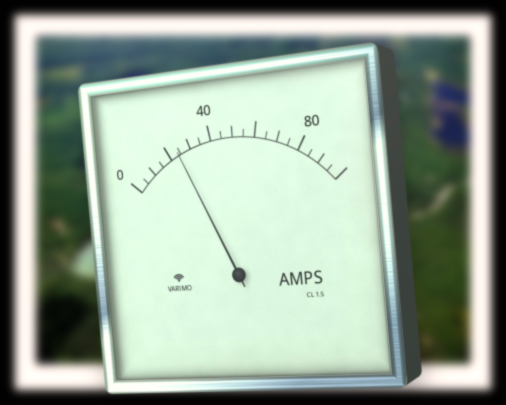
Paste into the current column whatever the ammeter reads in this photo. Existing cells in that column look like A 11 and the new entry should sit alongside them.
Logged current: A 25
